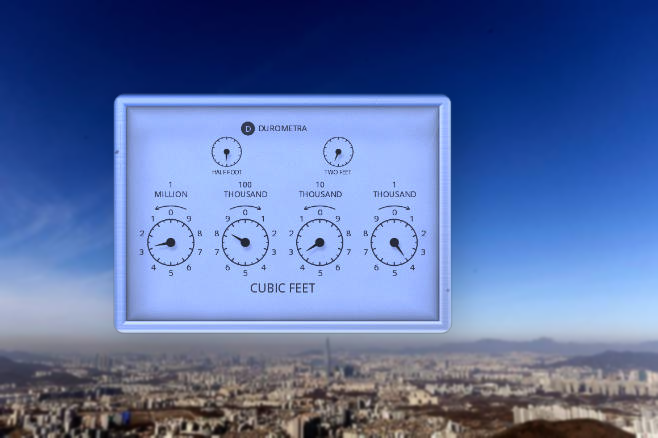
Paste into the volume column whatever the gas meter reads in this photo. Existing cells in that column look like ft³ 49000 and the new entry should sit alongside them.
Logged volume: ft³ 283400
